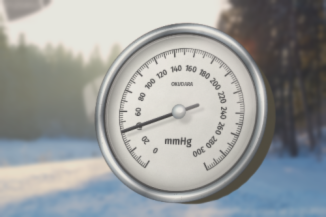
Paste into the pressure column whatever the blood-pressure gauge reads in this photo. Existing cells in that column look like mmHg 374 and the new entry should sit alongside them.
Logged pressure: mmHg 40
